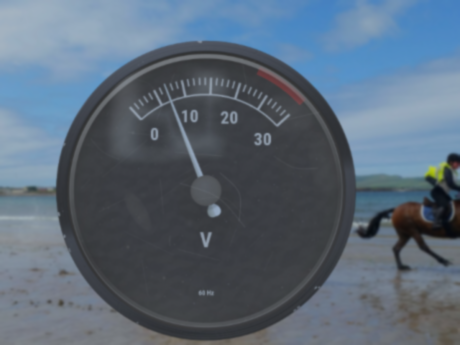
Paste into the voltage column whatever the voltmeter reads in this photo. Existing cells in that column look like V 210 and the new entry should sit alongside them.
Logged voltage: V 7
